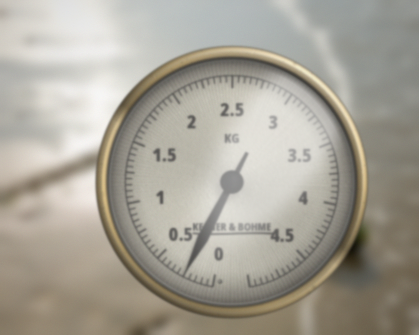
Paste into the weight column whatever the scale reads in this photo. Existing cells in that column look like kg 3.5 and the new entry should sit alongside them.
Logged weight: kg 0.25
